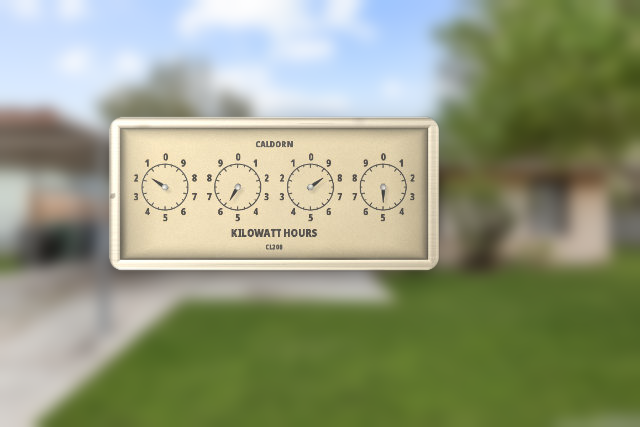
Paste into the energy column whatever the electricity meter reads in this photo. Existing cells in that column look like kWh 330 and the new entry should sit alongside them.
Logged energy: kWh 1585
